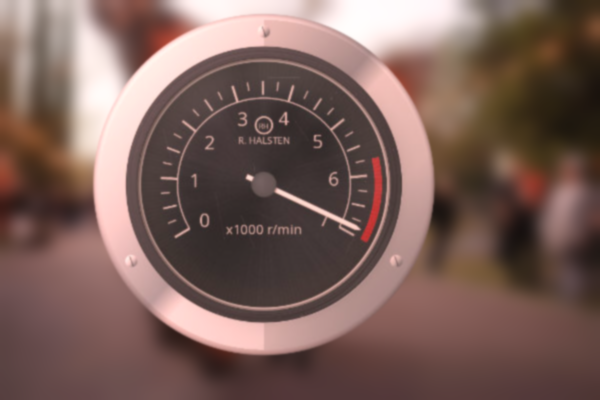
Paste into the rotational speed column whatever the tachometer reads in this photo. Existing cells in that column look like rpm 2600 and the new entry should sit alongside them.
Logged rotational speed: rpm 6875
